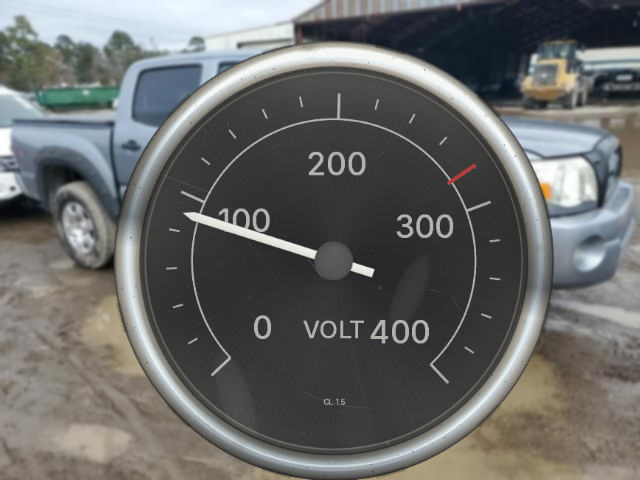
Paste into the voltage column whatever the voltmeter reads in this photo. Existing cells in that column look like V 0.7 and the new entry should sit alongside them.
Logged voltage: V 90
